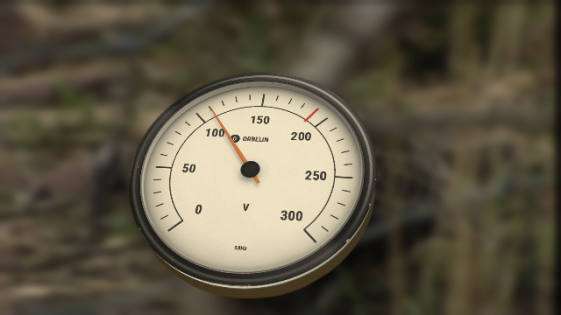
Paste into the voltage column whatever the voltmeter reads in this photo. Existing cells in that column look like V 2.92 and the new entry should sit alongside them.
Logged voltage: V 110
